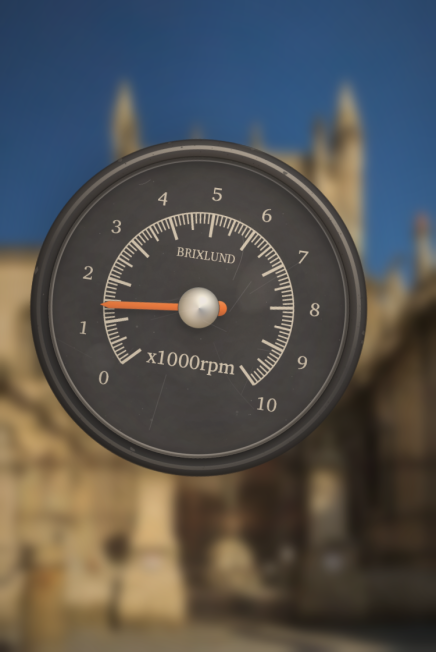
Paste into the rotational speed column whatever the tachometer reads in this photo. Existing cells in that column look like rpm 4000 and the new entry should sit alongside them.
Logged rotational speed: rpm 1400
